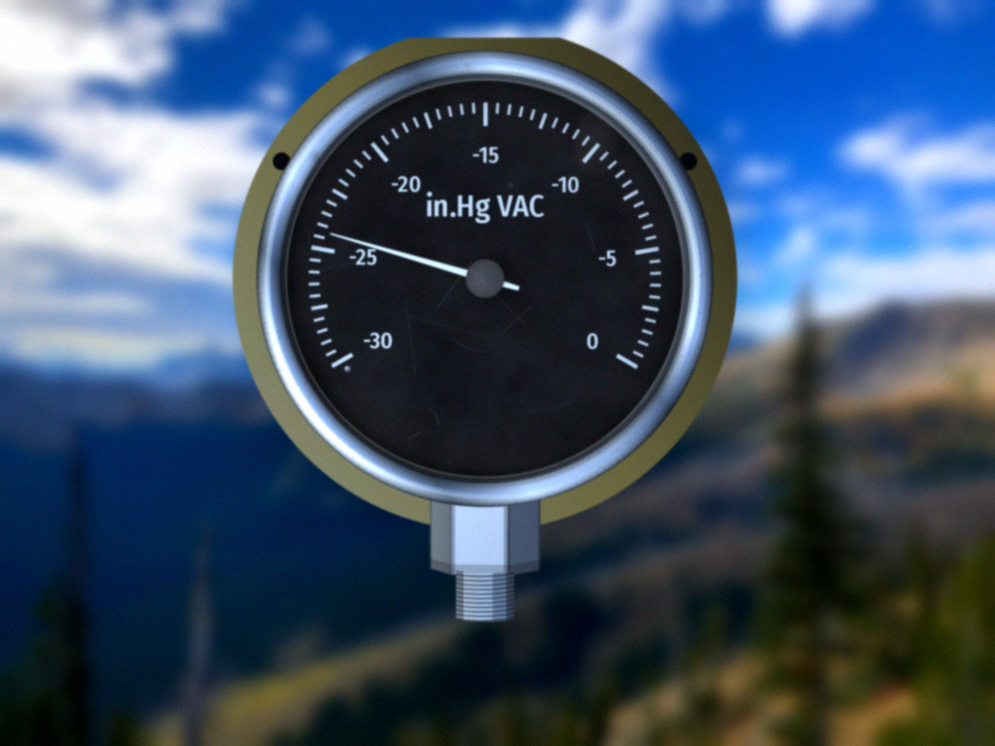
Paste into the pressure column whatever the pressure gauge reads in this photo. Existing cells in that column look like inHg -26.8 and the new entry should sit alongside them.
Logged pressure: inHg -24.25
